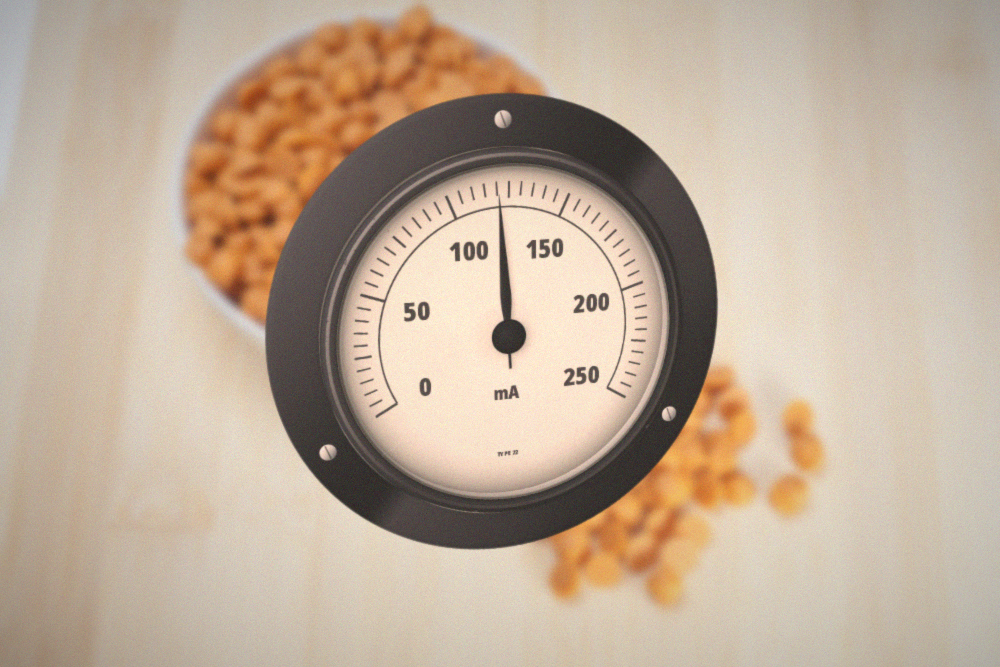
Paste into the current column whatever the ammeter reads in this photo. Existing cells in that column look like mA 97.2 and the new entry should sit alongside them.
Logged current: mA 120
